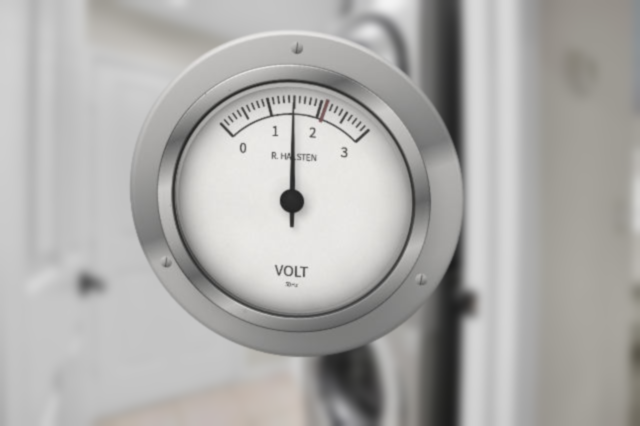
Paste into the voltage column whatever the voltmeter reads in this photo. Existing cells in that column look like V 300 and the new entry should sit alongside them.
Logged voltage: V 1.5
